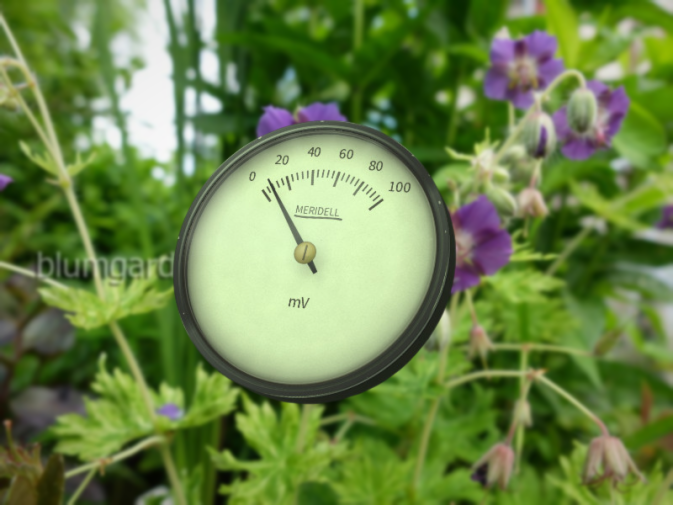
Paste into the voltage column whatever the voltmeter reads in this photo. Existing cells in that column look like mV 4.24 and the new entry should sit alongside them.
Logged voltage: mV 8
